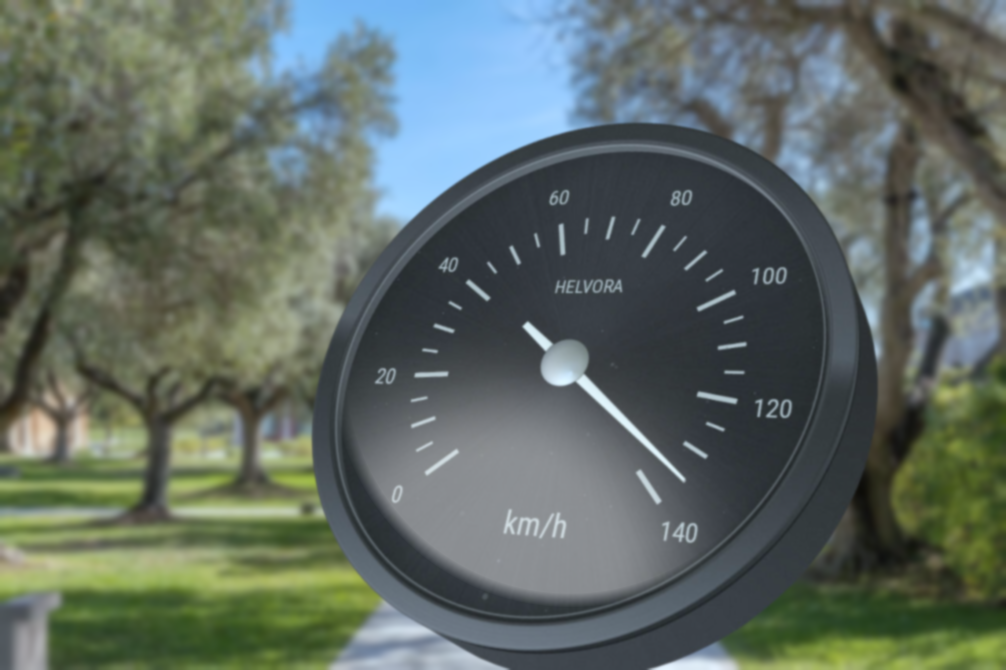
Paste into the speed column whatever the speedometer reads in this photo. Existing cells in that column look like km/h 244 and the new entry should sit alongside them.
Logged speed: km/h 135
